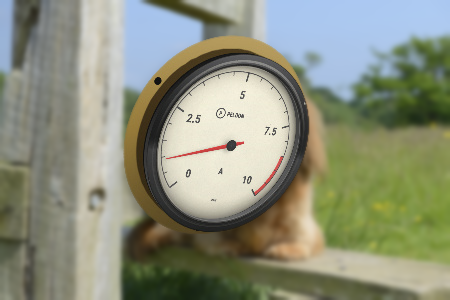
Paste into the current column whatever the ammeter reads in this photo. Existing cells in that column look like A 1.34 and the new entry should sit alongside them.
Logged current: A 1
